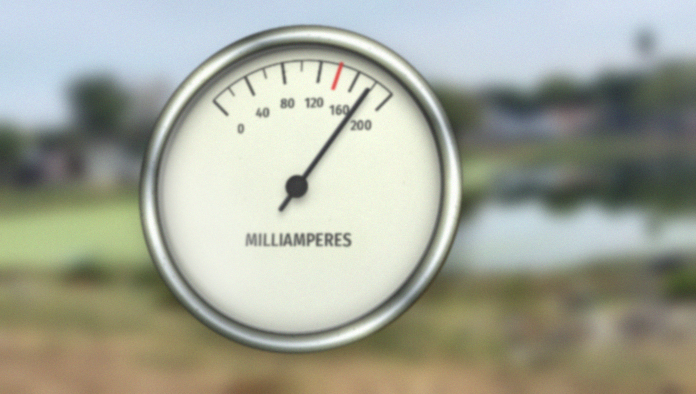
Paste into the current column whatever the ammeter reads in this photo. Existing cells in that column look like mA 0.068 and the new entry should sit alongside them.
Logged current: mA 180
